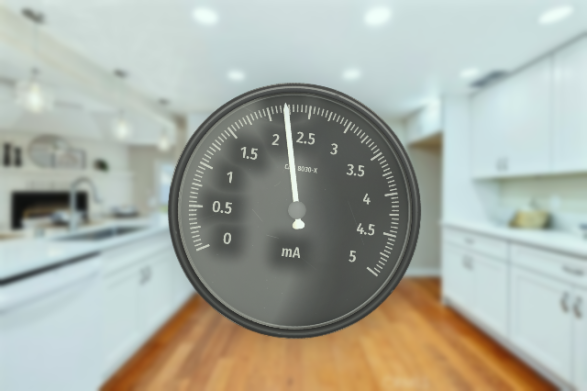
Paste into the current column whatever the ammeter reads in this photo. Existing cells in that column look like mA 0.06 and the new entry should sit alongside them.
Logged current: mA 2.2
